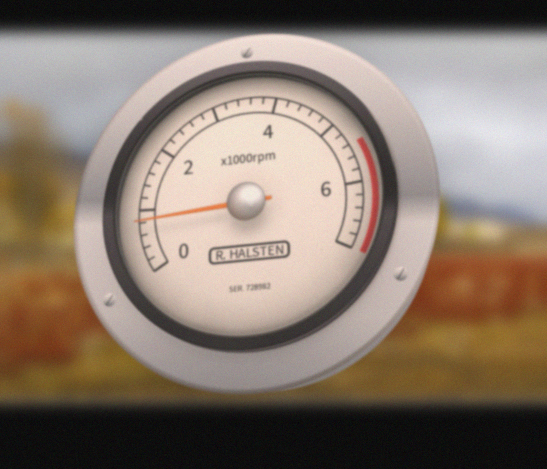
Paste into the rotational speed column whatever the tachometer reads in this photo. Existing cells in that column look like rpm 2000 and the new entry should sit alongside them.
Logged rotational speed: rpm 800
